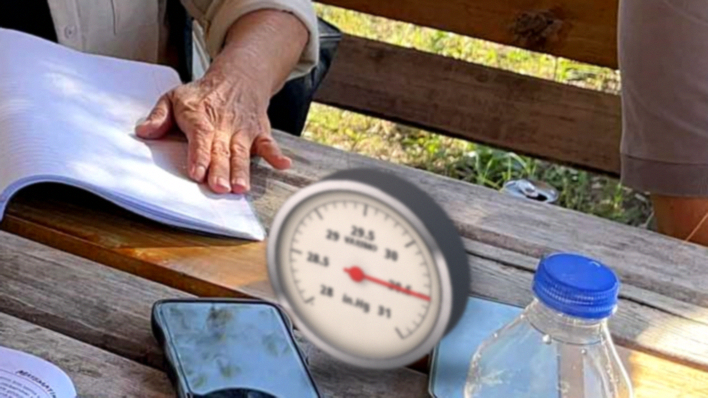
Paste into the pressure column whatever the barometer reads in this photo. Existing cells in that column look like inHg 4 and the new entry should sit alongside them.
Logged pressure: inHg 30.5
